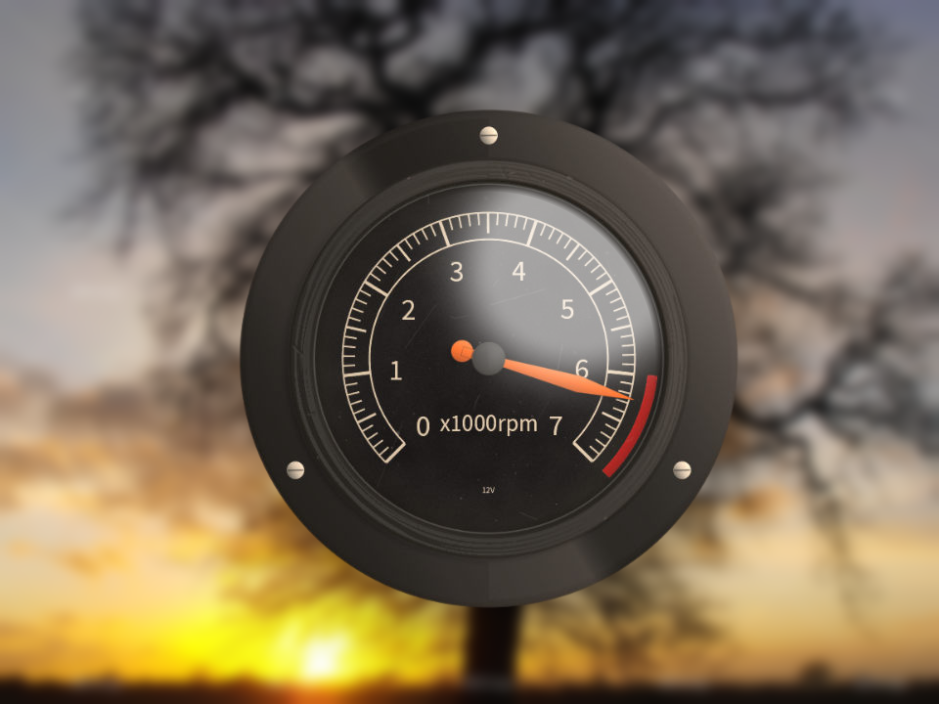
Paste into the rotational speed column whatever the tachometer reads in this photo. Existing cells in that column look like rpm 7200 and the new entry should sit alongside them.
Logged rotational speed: rpm 6250
